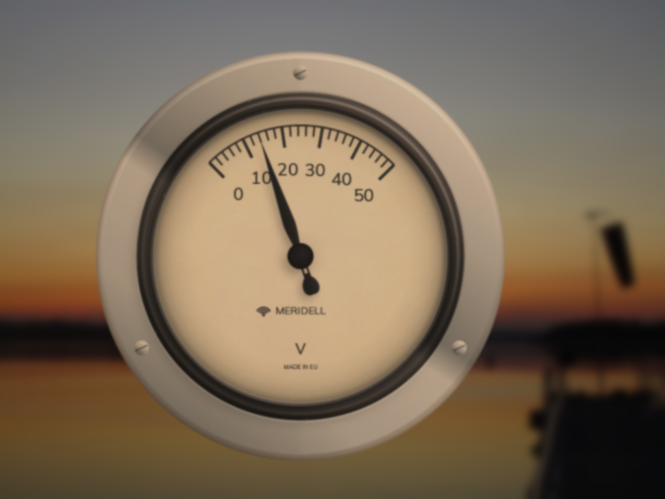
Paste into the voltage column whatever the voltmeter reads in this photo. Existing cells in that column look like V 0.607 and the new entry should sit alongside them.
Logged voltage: V 14
